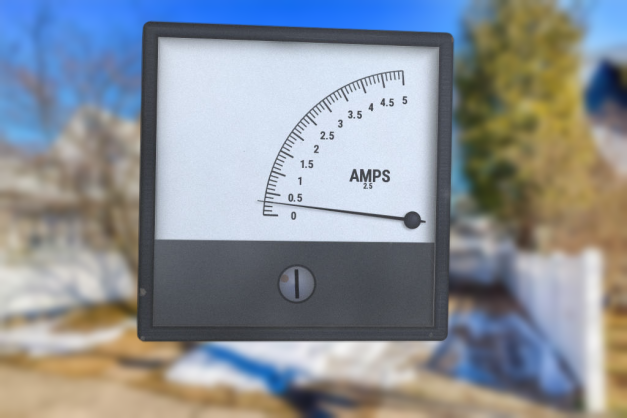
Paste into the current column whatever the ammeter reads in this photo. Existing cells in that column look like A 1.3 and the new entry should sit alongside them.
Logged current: A 0.3
